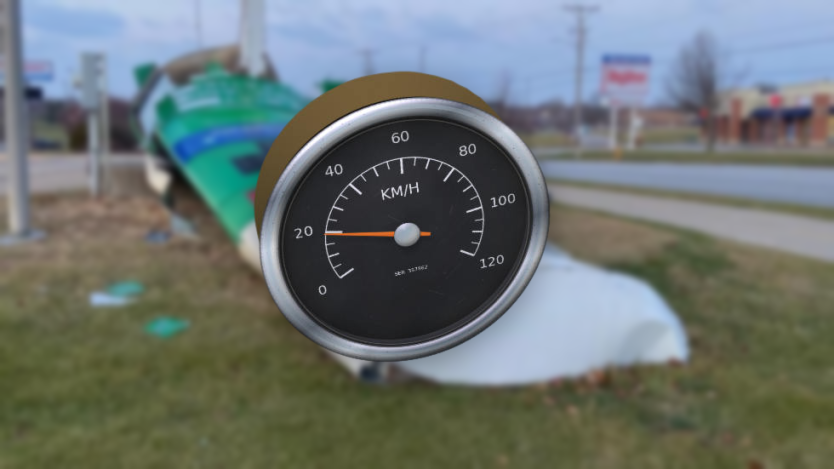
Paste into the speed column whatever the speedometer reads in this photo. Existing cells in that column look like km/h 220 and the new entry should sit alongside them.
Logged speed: km/h 20
